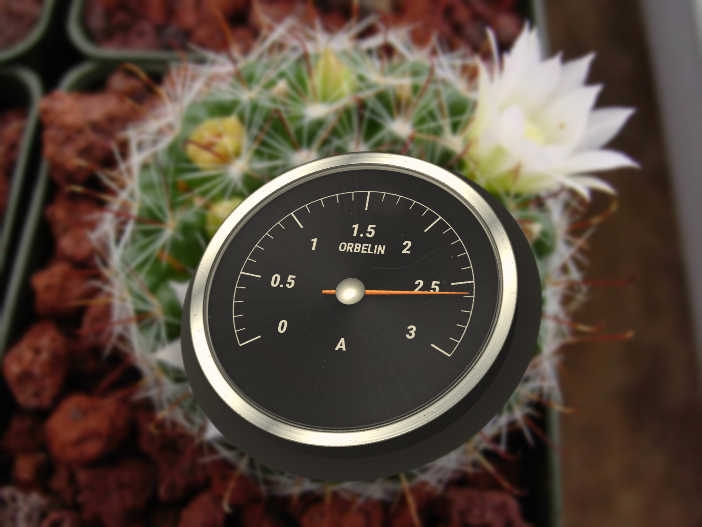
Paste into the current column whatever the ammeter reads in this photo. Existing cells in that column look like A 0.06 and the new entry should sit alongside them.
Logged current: A 2.6
